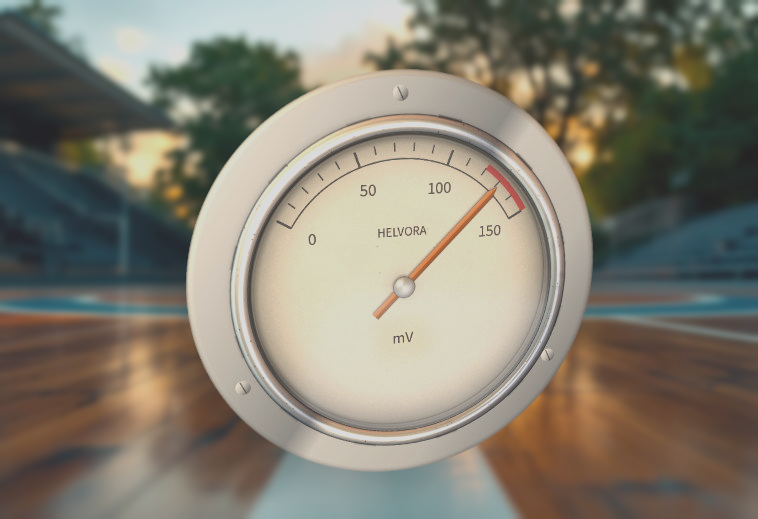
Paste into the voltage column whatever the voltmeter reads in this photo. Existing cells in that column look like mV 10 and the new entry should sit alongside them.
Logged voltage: mV 130
